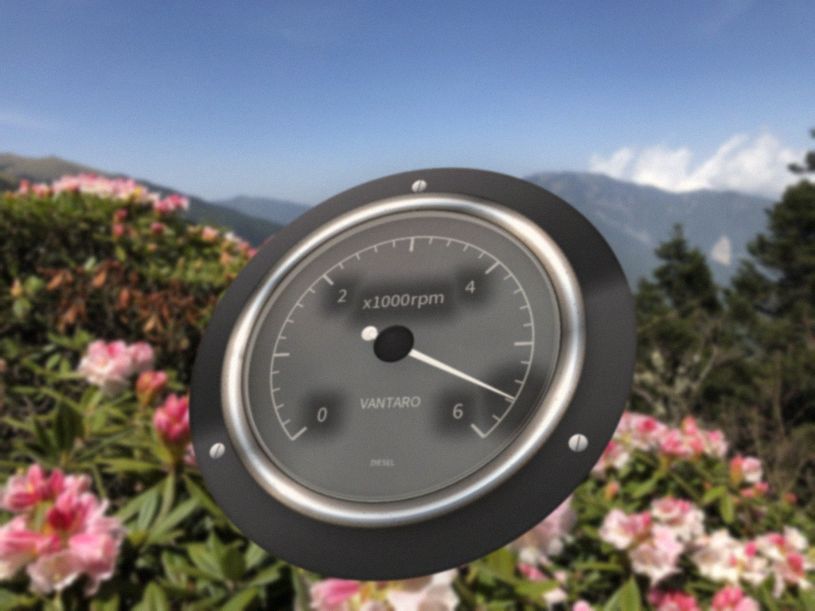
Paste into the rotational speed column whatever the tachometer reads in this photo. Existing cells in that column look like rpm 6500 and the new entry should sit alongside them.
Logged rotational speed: rpm 5600
